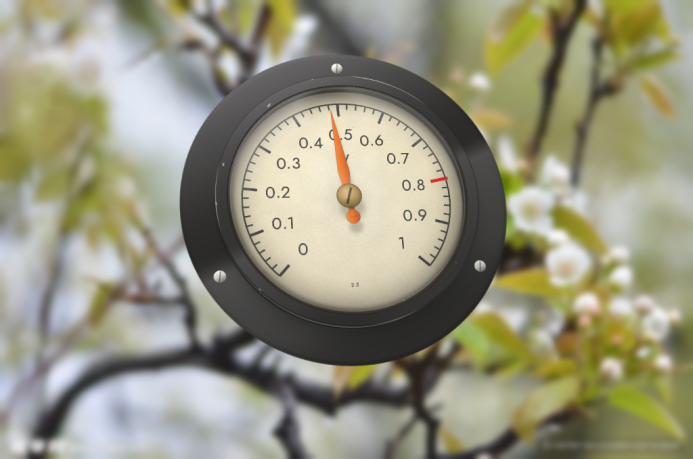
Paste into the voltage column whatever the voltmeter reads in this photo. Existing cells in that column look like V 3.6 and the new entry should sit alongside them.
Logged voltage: V 0.48
